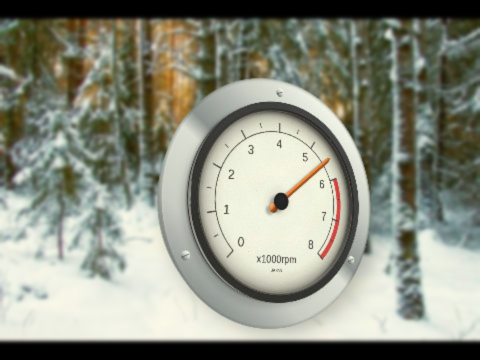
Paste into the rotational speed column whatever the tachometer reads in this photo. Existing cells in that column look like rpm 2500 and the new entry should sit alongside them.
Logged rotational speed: rpm 5500
